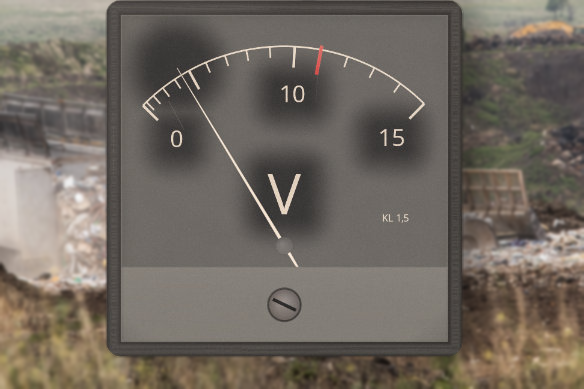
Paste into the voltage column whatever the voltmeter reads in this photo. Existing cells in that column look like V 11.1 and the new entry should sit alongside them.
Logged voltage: V 4.5
